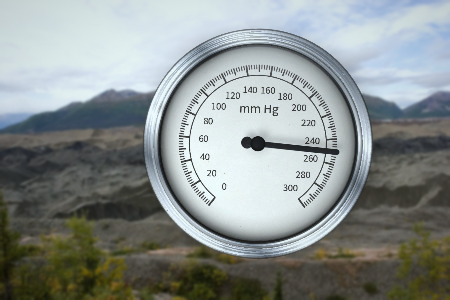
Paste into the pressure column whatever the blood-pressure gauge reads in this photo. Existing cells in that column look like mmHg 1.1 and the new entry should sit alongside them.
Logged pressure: mmHg 250
